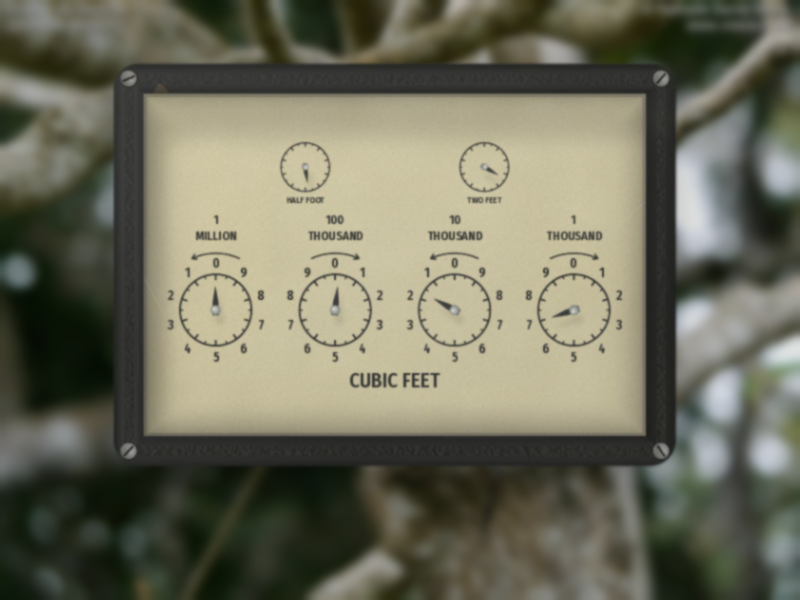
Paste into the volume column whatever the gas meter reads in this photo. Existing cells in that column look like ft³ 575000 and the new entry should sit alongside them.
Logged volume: ft³ 1700
